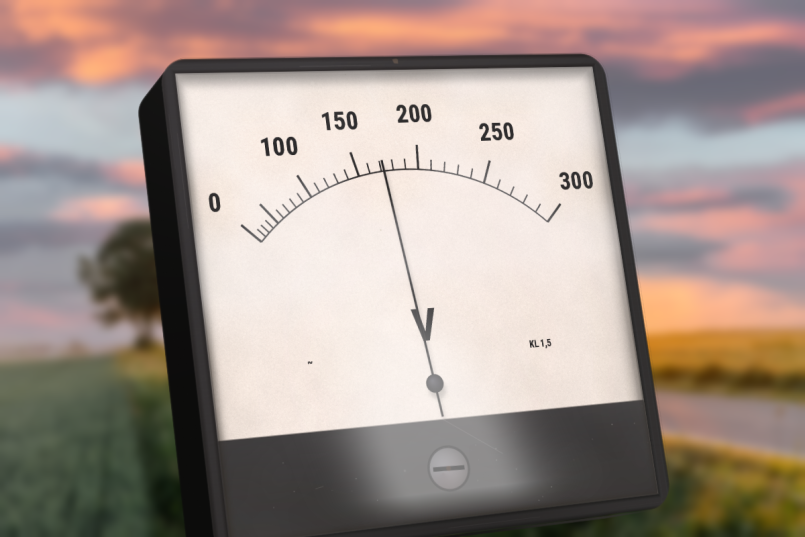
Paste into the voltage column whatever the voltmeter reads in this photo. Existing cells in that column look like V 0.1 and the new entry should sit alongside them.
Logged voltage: V 170
